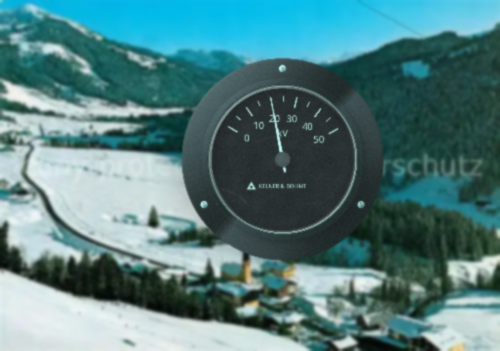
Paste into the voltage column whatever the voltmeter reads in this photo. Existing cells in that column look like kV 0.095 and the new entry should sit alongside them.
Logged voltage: kV 20
